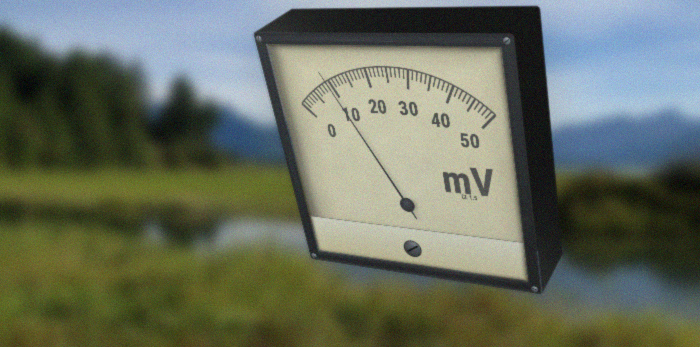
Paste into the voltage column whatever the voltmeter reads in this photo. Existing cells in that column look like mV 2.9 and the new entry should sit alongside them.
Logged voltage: mV 10
